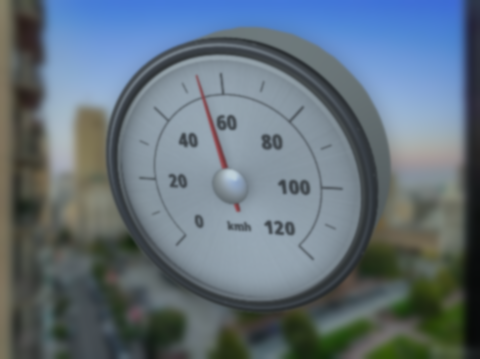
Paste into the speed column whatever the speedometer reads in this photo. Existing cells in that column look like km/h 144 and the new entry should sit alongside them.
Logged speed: km/h 55
